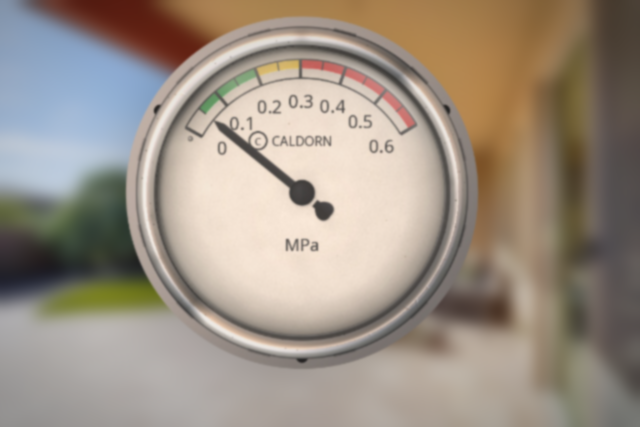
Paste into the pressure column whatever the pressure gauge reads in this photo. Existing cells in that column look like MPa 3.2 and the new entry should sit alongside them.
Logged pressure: MPa 0.05
